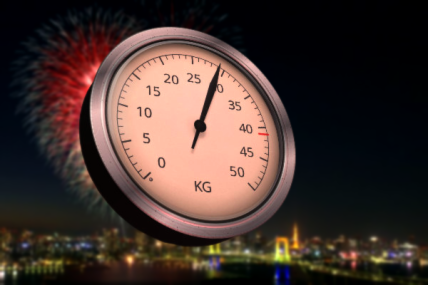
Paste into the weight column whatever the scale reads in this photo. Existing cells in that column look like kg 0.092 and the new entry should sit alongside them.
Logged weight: kg 29
